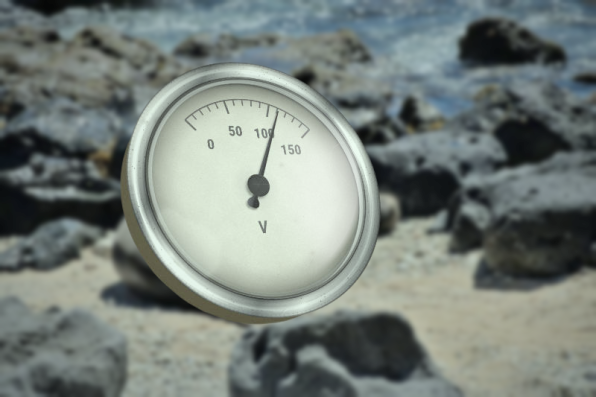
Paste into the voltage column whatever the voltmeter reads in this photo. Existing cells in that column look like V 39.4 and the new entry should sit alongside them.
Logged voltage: V 110
